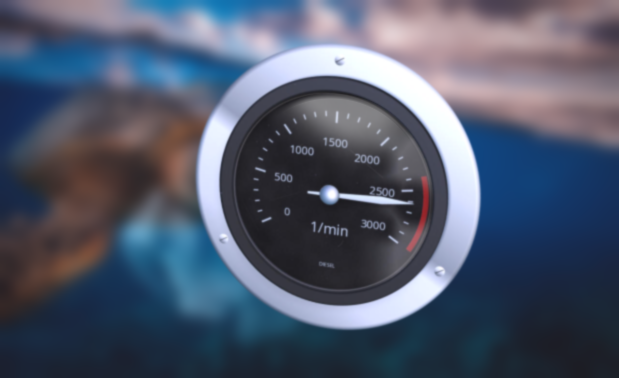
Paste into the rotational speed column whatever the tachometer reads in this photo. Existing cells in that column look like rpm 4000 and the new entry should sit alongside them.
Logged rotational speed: rpm 2600
